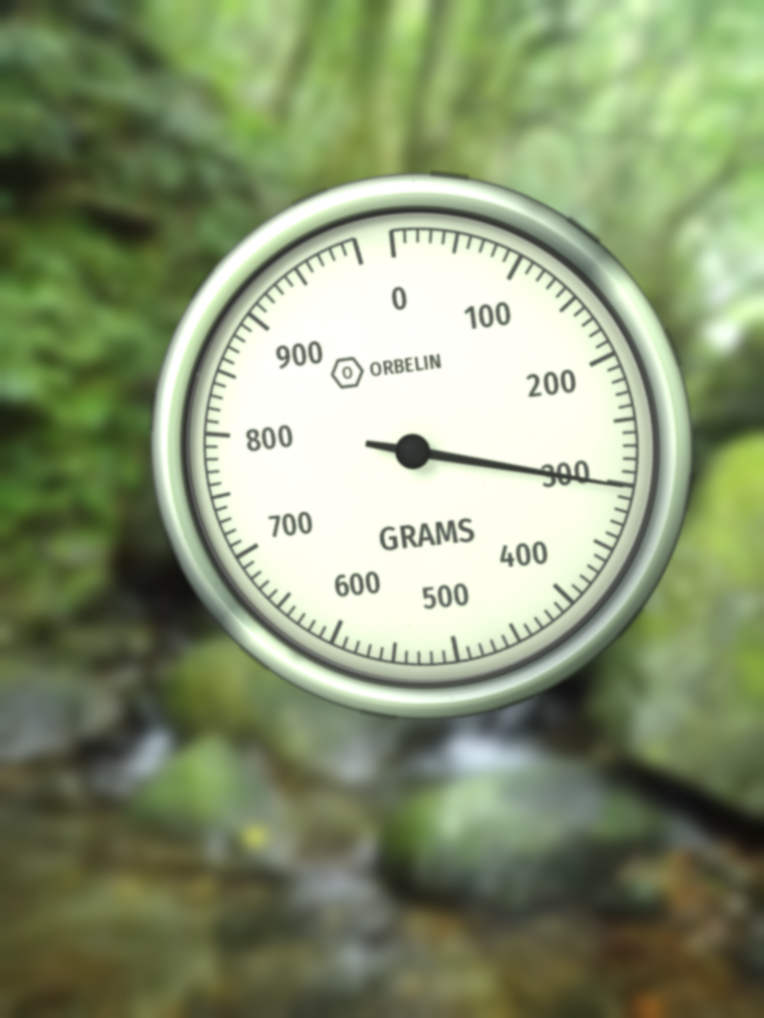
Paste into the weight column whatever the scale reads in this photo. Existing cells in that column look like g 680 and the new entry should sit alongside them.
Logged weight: g 300
